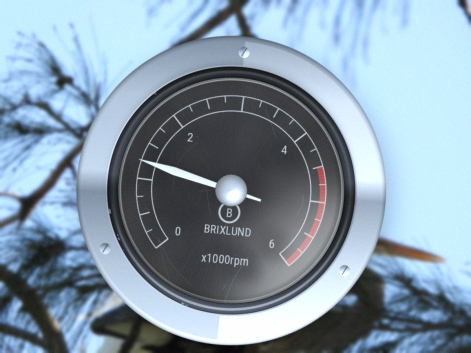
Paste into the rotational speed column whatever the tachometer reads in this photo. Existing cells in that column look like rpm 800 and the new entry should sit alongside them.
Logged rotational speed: rpm 1250
